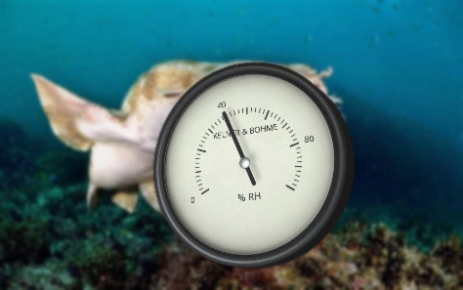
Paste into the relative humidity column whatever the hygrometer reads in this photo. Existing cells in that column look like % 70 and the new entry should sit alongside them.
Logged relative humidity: % 40
